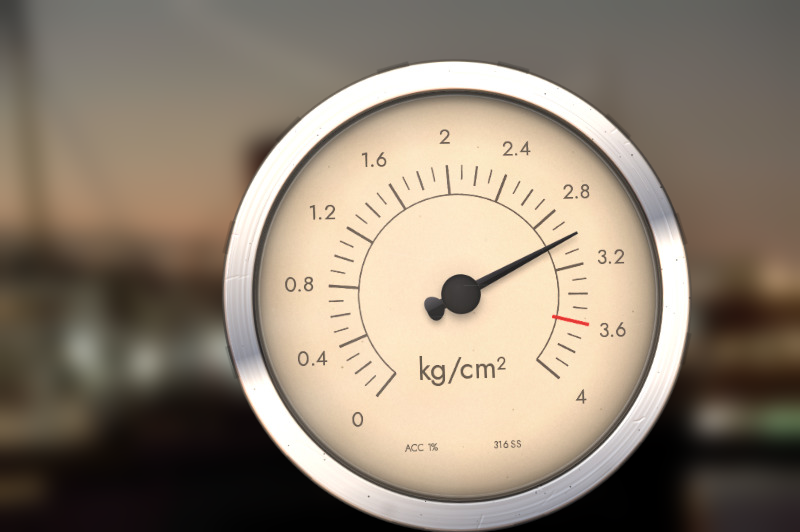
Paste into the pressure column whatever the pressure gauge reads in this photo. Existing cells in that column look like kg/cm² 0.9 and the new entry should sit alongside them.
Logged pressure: kg/cm² 3
